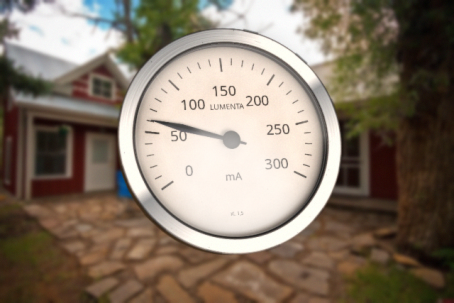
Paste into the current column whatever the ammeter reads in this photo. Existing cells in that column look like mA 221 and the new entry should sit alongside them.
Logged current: mA 60
